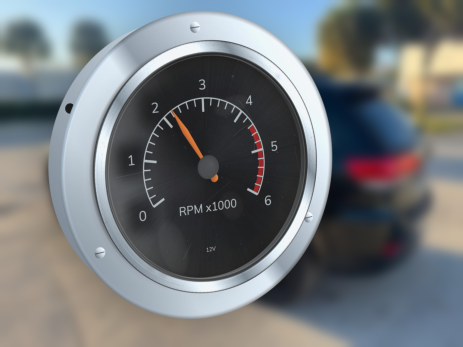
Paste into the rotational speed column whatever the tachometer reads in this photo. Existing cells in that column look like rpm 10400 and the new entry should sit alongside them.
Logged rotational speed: rpm 2200
